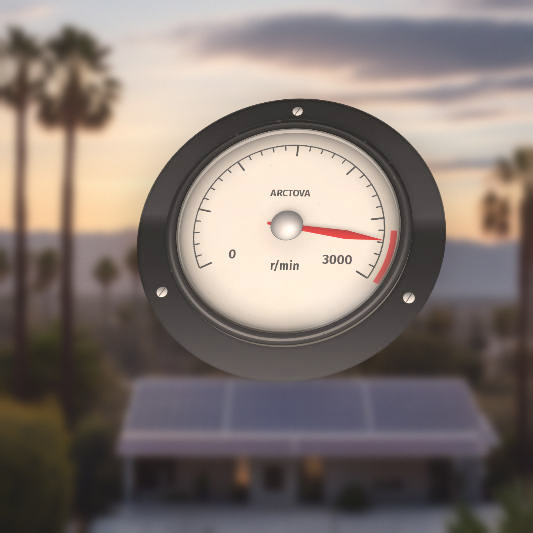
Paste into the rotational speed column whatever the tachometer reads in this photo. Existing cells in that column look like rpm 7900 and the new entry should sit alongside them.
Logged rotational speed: rpm 2700
